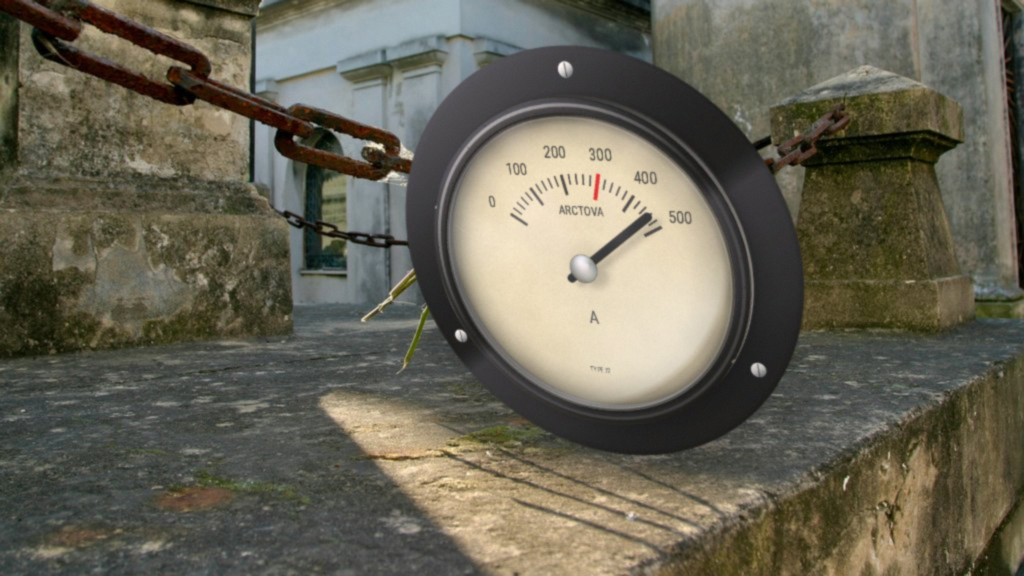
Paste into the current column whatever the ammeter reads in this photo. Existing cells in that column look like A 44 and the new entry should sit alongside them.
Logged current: A 460
